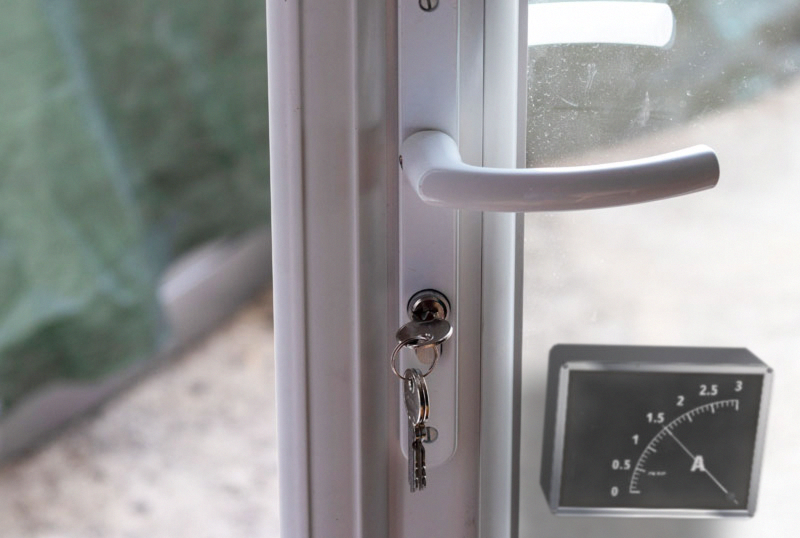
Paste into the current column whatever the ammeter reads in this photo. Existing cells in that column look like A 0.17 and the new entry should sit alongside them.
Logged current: A 1.5
